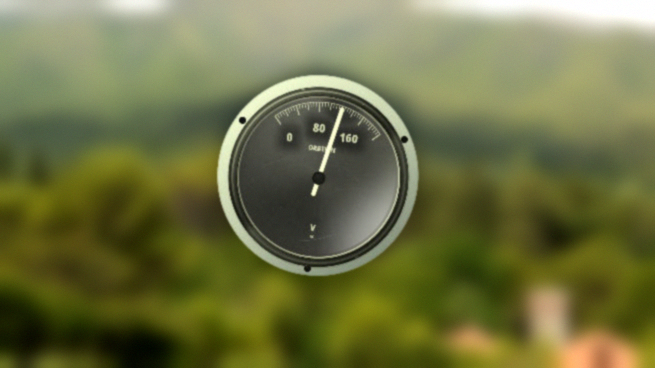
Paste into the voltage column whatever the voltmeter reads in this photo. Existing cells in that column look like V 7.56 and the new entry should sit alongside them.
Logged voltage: V 120
